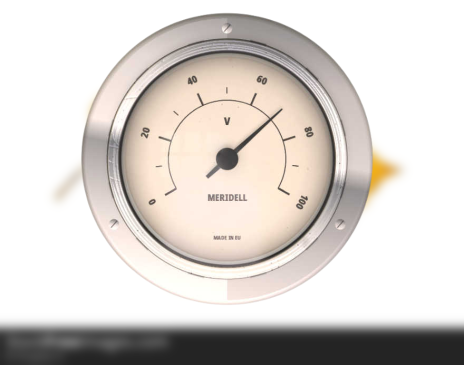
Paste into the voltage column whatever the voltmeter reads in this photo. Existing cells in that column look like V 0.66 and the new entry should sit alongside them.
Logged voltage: V 70
